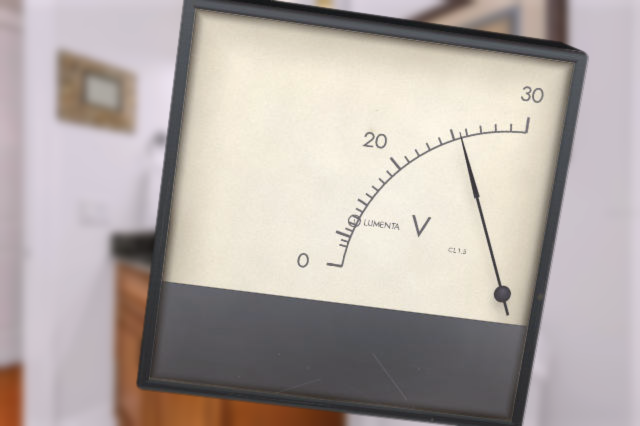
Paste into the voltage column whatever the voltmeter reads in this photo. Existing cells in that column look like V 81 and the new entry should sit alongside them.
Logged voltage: V 25.5
